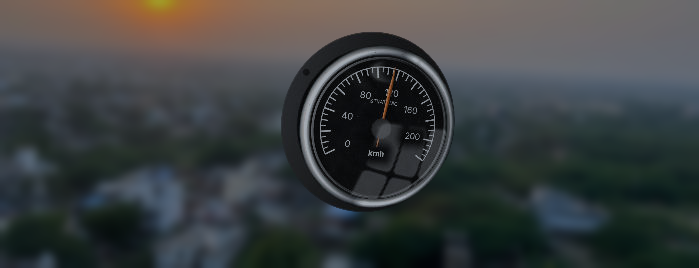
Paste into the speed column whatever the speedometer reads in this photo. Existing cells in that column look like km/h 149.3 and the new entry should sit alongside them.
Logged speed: km/h 115
